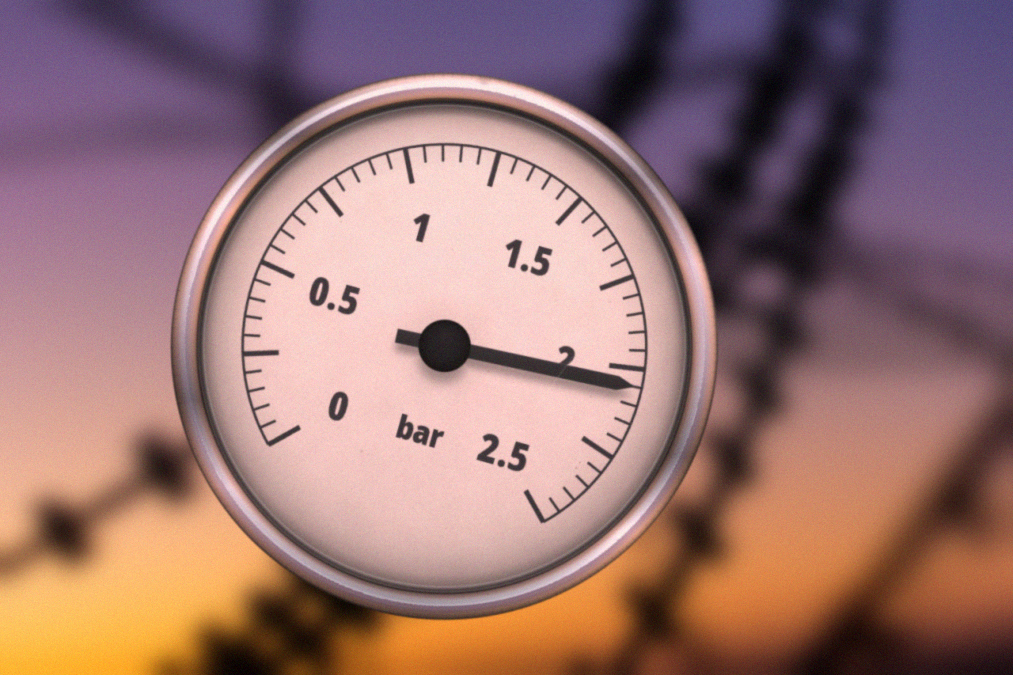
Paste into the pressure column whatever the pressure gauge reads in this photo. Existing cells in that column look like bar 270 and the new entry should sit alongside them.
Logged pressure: bar 2.05
